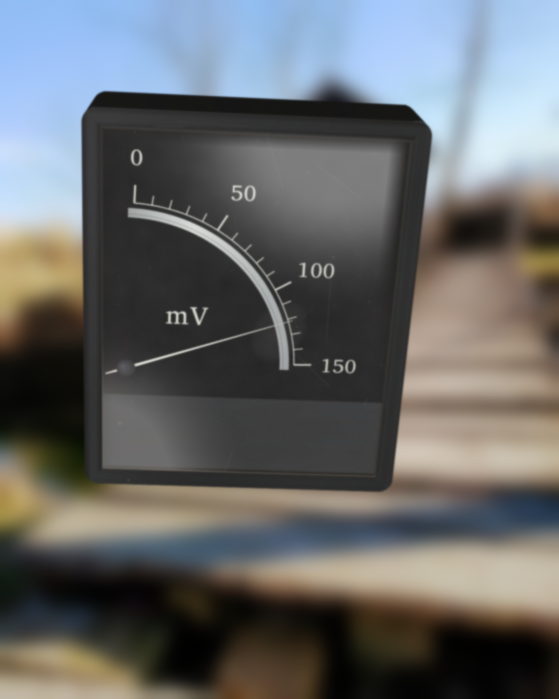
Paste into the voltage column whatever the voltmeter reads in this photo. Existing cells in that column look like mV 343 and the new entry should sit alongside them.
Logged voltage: mV 120
